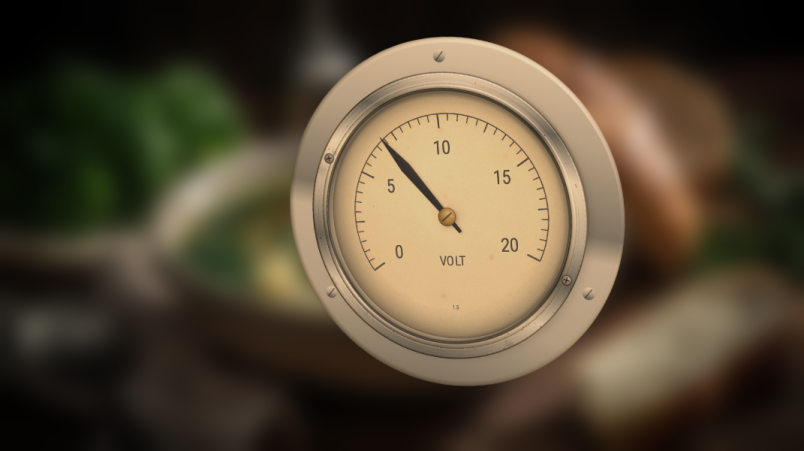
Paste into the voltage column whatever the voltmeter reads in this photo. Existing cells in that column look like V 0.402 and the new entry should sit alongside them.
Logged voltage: V 7
